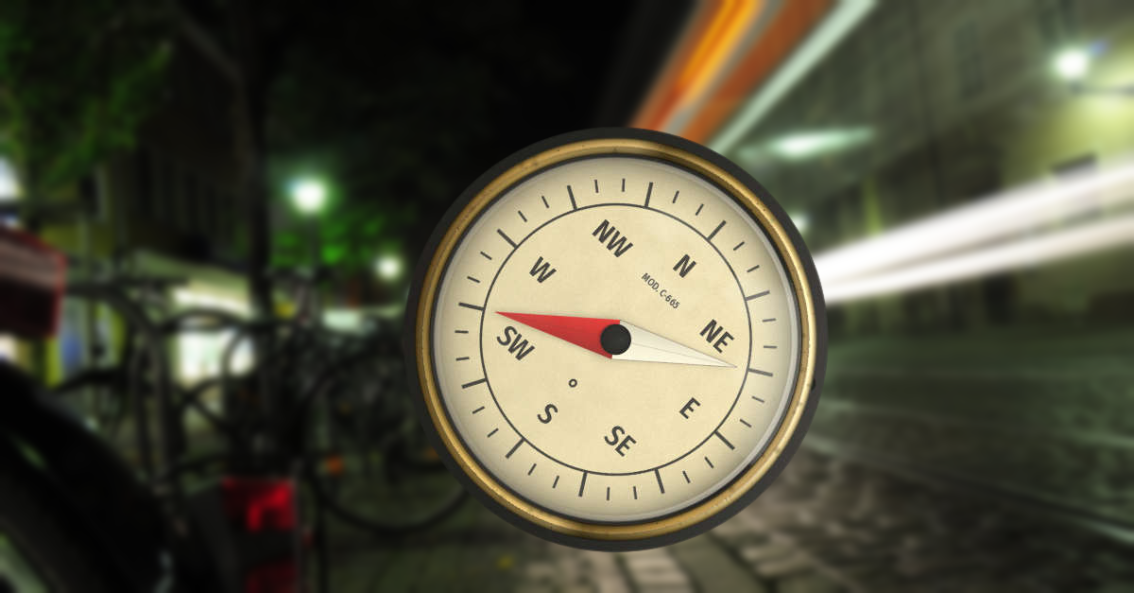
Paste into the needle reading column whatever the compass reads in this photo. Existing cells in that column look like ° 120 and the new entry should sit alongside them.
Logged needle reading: ° 240
